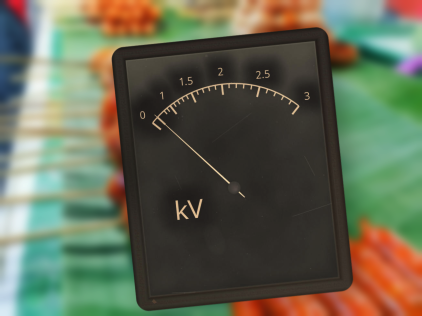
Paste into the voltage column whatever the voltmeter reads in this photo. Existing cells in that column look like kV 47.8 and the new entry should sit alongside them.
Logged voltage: kV 0.5
